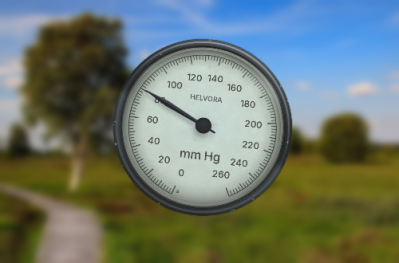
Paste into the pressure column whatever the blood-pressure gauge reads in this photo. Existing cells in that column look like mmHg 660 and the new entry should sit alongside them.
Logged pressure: mmHg 80
